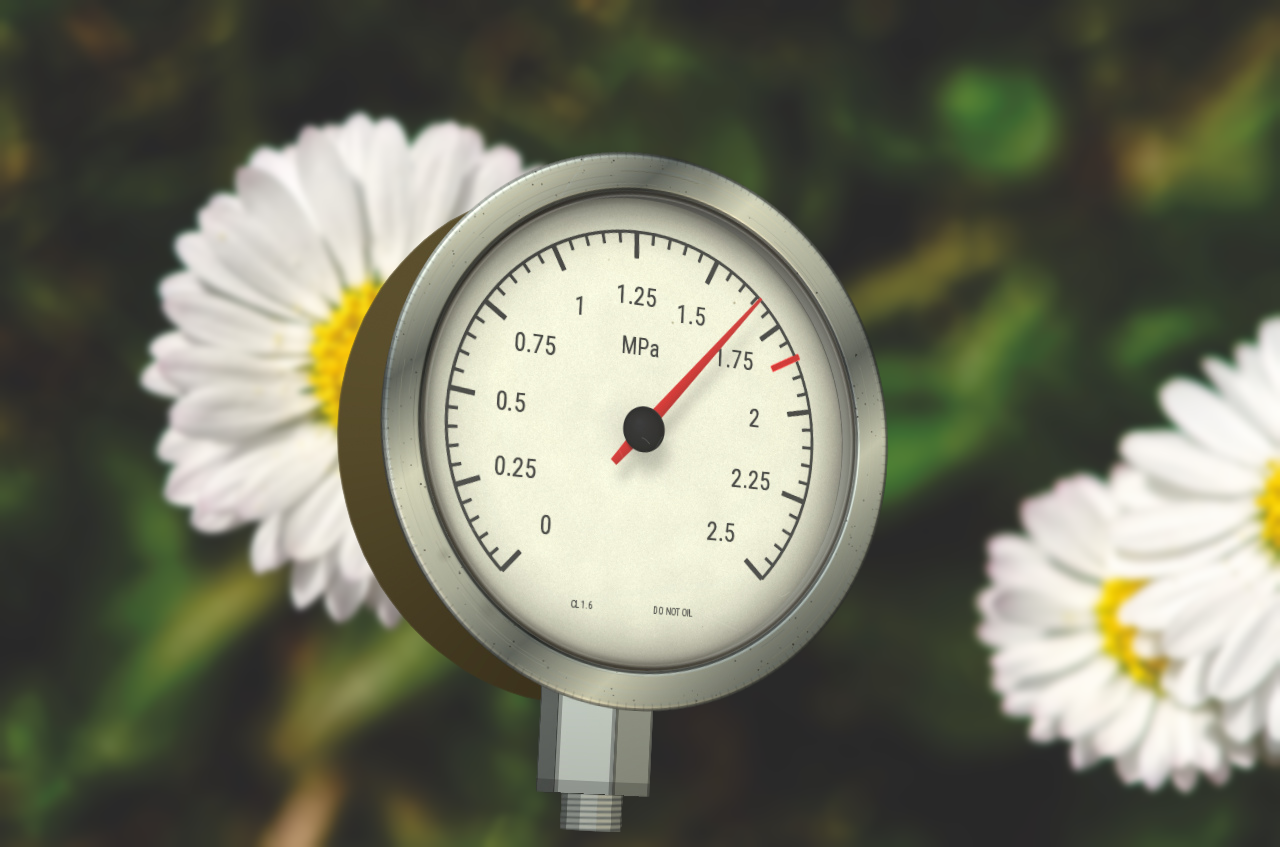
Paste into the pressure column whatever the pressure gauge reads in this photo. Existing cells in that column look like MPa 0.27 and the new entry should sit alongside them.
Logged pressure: MPa 1.65
